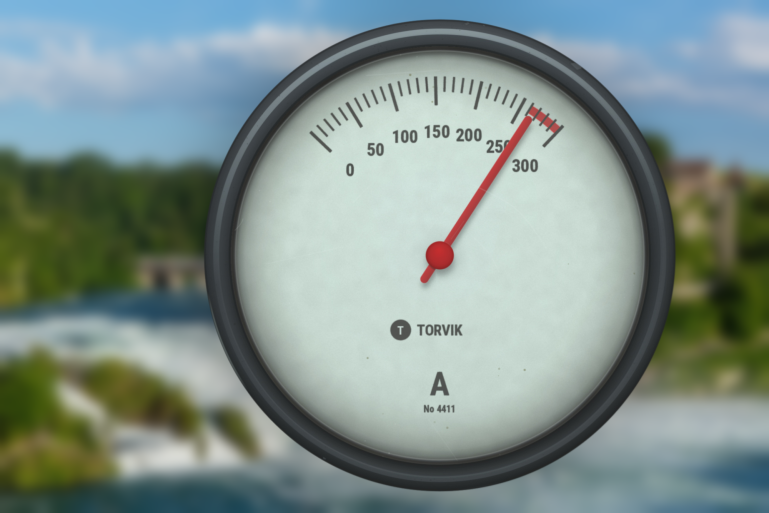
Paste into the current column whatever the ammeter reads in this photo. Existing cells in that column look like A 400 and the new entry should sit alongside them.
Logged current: A 265
